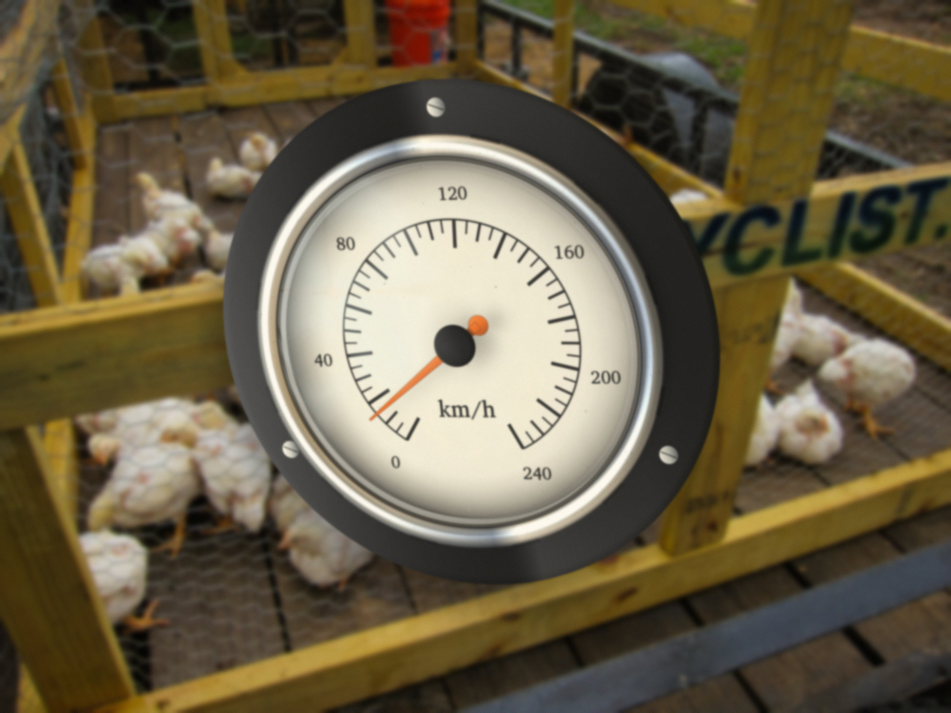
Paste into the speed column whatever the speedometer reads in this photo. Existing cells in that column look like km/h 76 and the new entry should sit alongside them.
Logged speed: km/h 15
